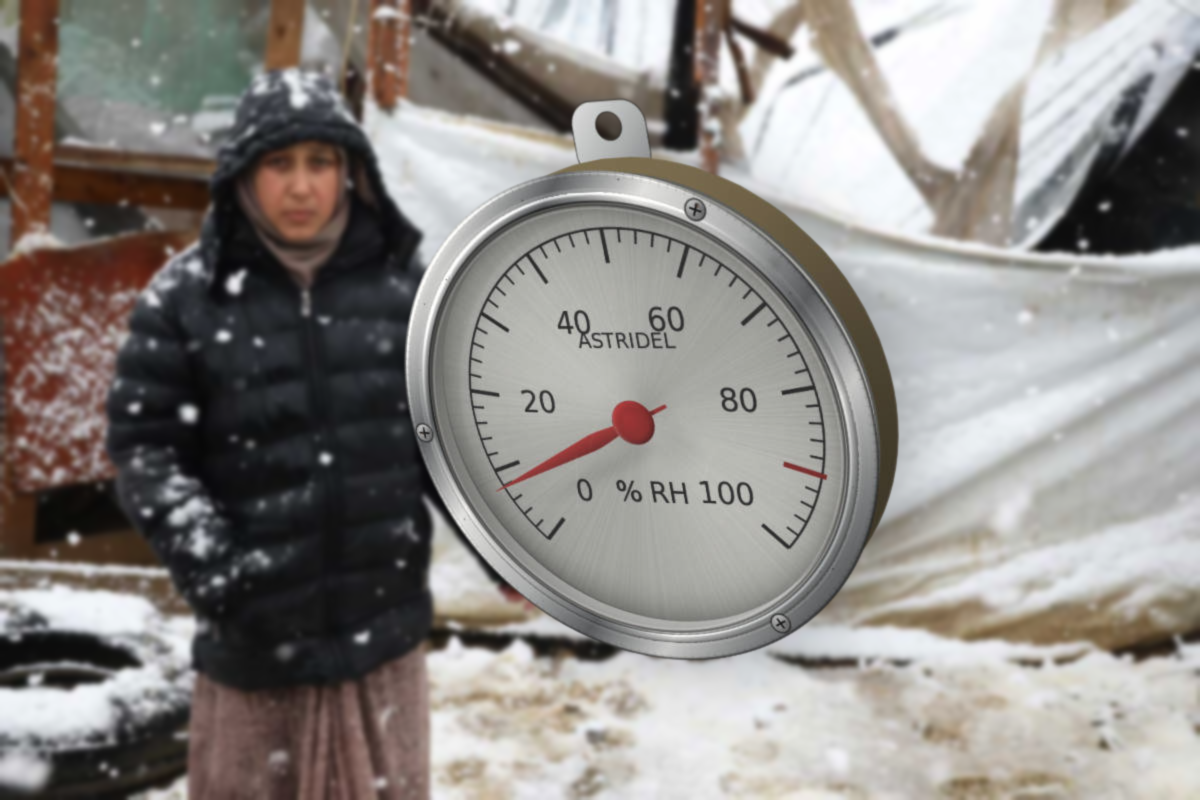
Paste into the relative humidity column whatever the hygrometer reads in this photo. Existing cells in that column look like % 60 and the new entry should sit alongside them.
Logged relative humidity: % 8
